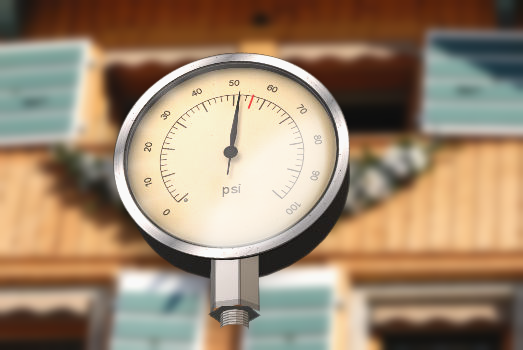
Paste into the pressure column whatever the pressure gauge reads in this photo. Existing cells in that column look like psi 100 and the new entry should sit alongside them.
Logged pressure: psi 52
